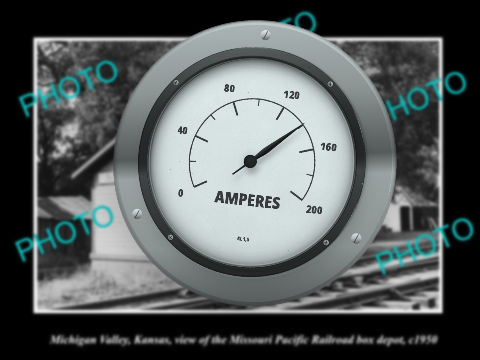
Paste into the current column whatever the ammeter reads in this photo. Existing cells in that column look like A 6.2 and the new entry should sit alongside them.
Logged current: A 140
